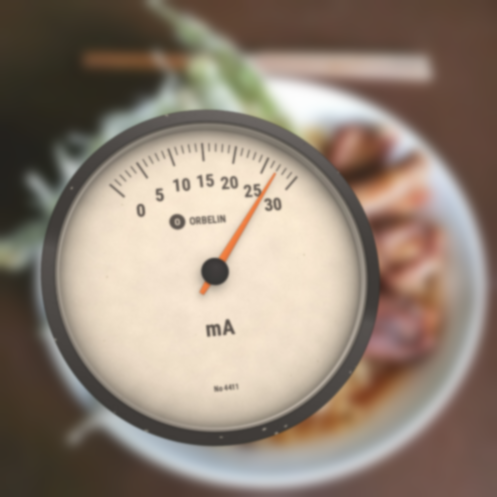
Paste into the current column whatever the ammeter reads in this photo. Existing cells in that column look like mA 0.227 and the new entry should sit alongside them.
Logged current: mA 27
